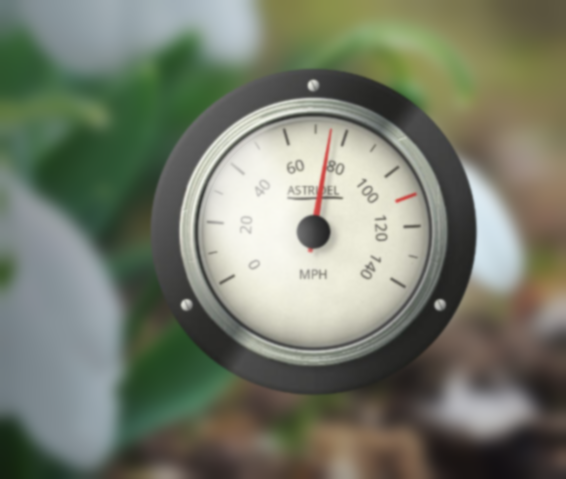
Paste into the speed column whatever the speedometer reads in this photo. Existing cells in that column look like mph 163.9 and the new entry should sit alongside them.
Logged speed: mph 75
